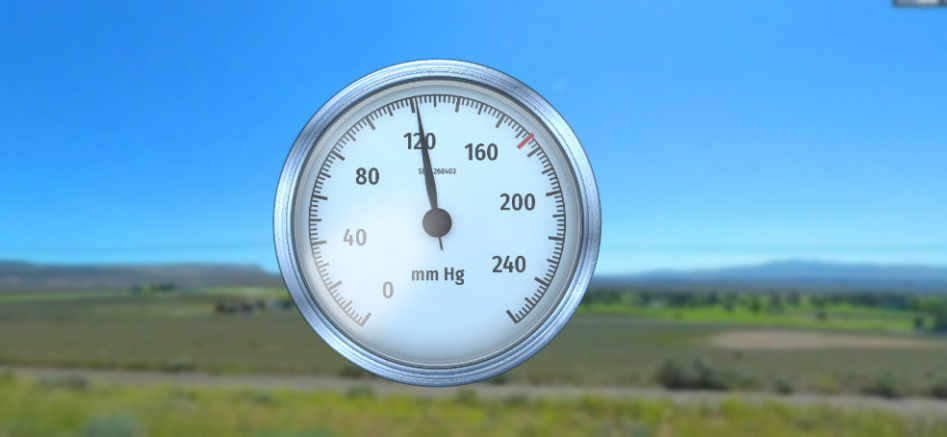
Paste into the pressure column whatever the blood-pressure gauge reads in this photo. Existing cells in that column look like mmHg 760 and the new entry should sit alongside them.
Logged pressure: mmHg 122
